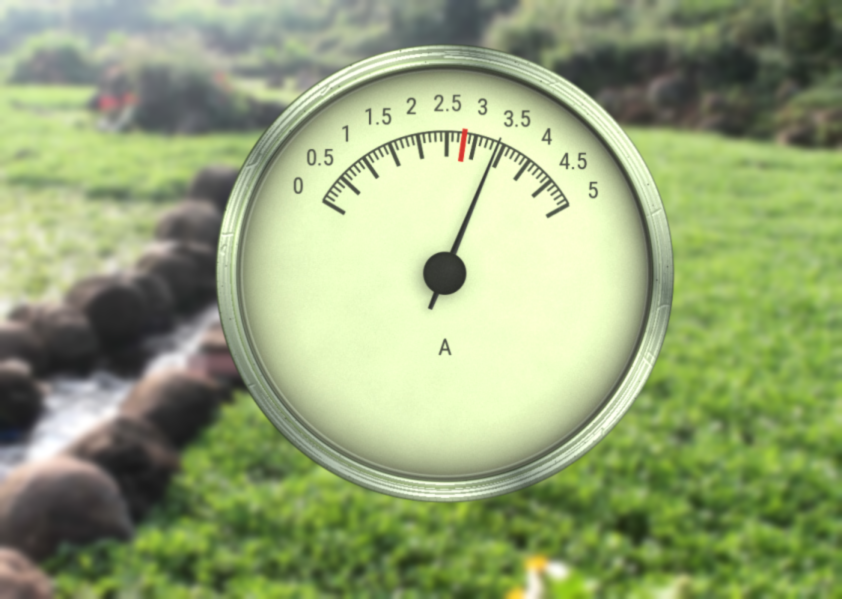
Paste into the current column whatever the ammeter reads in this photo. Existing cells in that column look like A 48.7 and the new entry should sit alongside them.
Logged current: A 3.4
